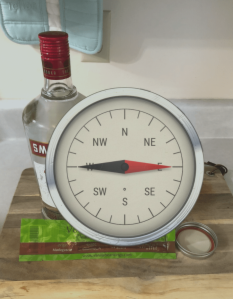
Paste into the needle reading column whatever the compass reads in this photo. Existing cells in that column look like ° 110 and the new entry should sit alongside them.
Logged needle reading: ° 90
